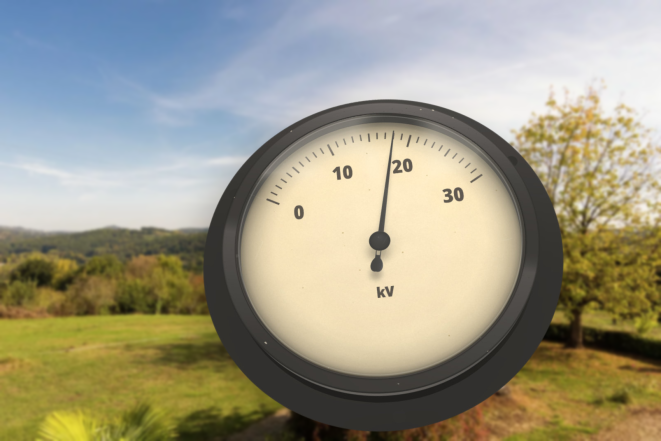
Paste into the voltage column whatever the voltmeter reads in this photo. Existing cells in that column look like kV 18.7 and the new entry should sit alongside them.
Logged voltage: kV 18
